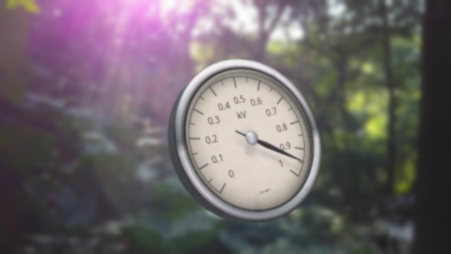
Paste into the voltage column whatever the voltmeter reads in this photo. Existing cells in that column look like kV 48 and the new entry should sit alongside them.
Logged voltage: kV 0.95
